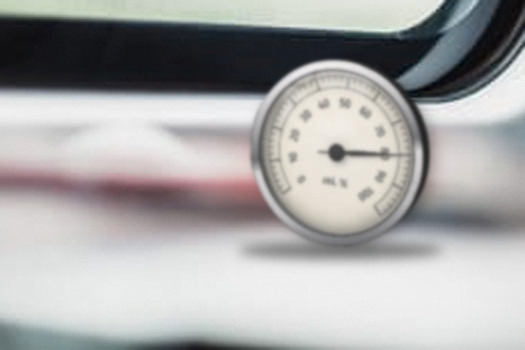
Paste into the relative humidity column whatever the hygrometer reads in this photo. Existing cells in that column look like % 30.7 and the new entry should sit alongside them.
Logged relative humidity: % 80
